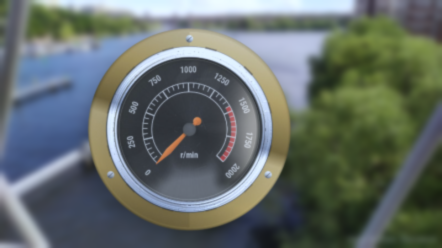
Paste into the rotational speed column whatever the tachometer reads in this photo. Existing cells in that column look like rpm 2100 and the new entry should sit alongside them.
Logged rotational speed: rpm 0
